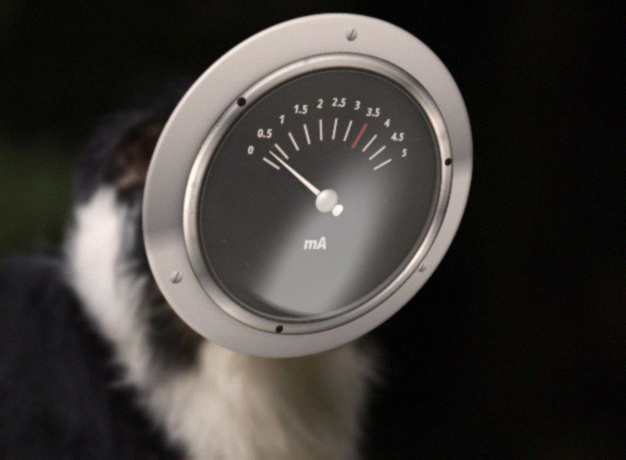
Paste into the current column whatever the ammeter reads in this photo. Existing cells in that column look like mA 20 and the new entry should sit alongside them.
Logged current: mA 0.25
